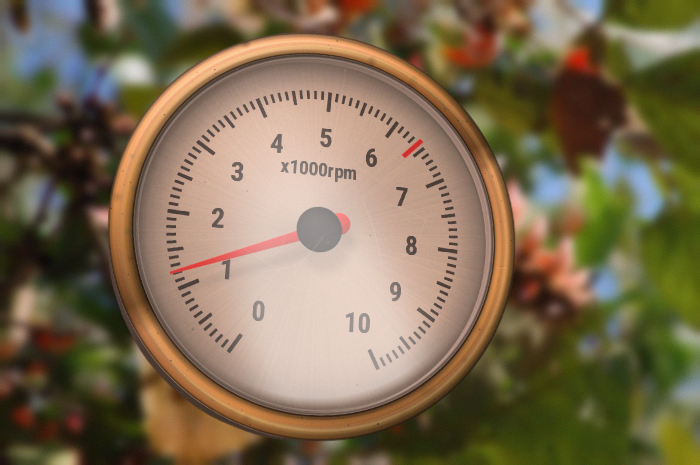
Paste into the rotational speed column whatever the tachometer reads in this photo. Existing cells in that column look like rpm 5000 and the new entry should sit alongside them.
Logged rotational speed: rpm 1200
